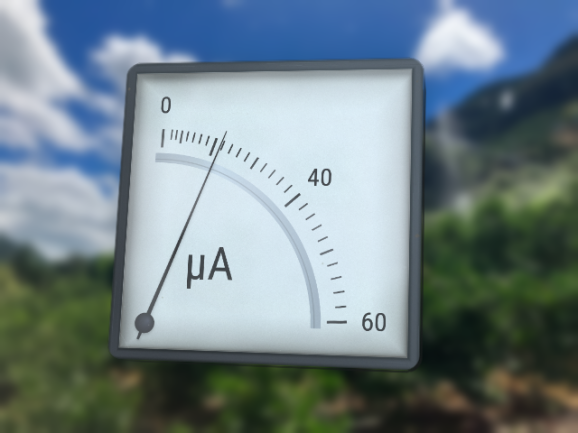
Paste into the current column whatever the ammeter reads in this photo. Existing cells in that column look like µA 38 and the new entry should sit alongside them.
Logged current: µA 22
